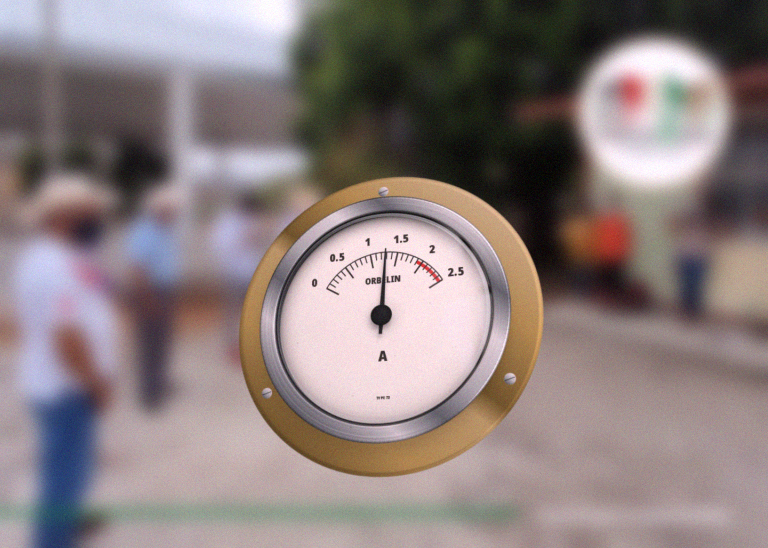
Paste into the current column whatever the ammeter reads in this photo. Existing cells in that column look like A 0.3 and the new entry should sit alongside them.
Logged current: A 1.3
